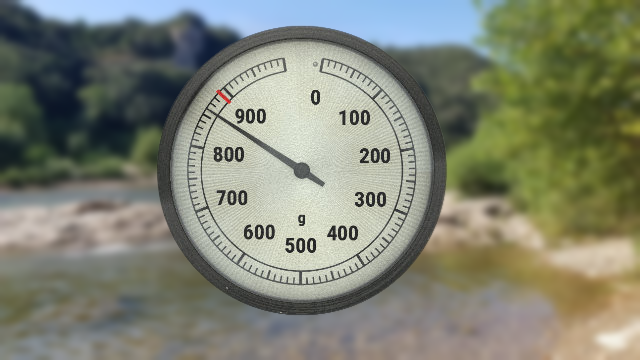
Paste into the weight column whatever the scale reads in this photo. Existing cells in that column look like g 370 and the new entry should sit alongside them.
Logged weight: g 860
